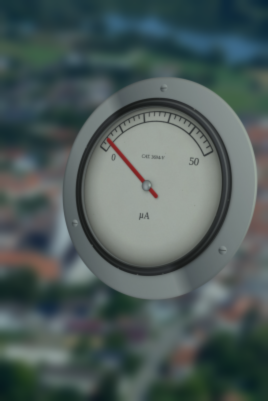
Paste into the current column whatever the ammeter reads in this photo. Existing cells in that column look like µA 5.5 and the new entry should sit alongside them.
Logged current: µA 4
